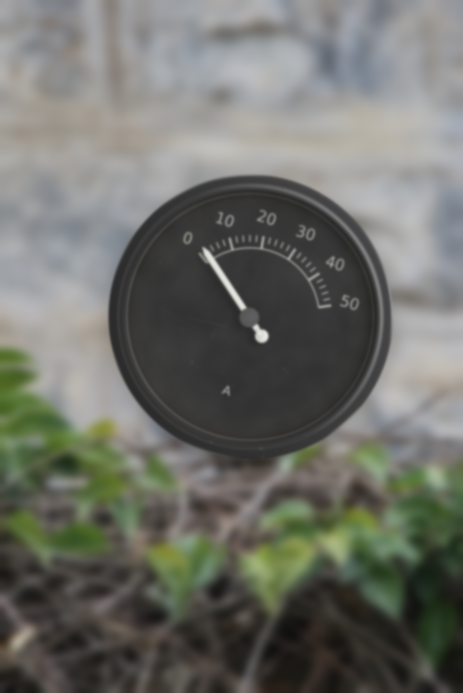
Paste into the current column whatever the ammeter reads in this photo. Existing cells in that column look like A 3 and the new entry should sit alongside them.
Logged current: A 2
